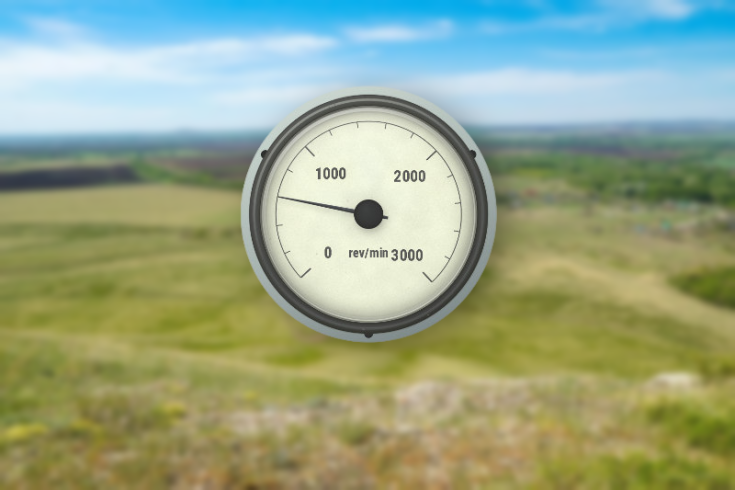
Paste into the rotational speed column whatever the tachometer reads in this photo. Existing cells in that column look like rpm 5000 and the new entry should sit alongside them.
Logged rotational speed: rpm 600
